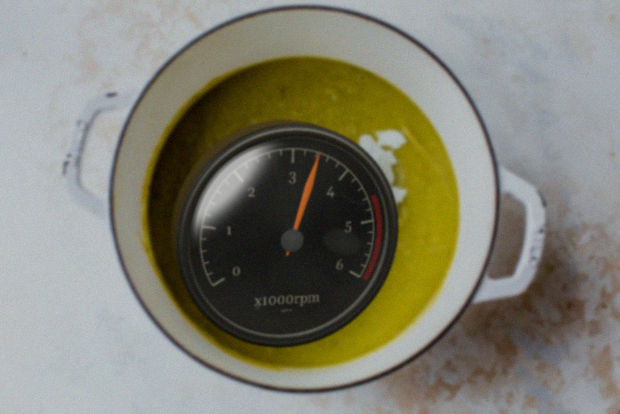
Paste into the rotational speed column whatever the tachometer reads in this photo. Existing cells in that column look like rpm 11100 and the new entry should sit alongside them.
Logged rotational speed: rpm 3400
